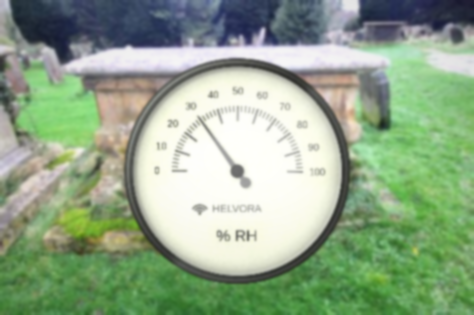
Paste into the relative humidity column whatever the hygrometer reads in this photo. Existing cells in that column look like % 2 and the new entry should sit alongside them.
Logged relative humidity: % 30
